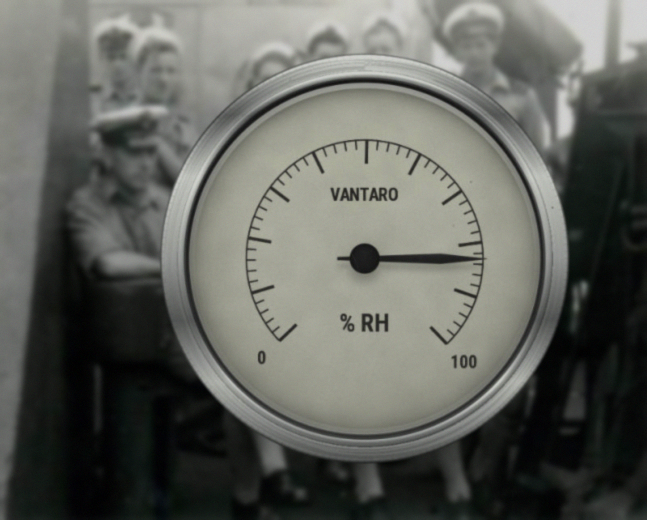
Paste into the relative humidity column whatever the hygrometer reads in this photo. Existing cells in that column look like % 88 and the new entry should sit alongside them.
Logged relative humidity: % 83
